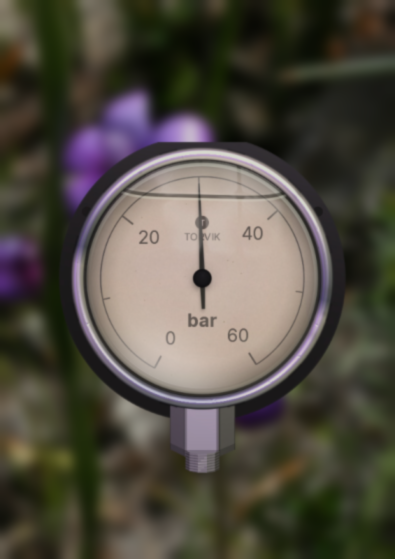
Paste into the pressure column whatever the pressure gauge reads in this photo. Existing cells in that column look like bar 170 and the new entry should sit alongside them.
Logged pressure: bar 30
